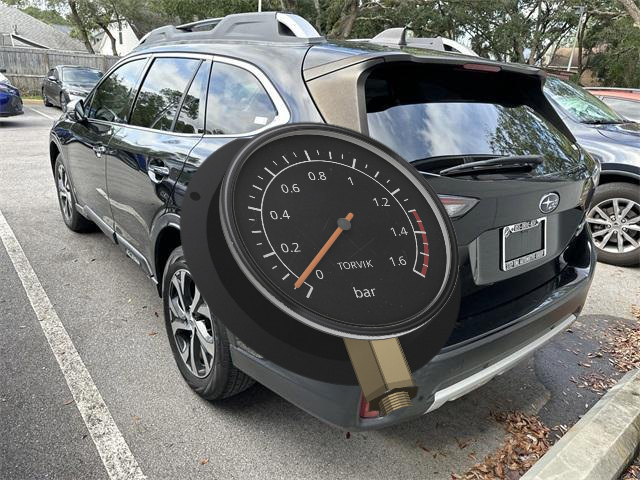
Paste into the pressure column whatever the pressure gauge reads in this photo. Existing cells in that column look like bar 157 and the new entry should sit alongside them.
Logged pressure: bar 0.05
